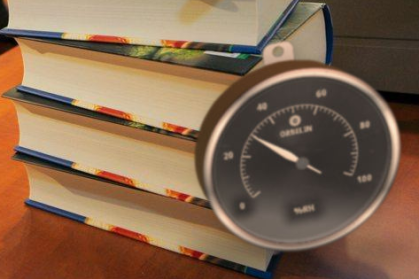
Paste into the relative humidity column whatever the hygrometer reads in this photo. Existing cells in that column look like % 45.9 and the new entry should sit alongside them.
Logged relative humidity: % 30
